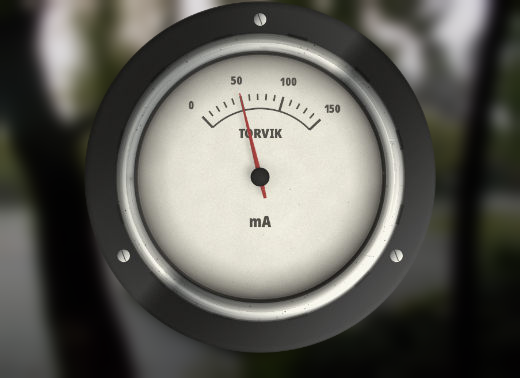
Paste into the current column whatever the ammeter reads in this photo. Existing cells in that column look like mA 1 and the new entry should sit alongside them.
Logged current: mA 50
